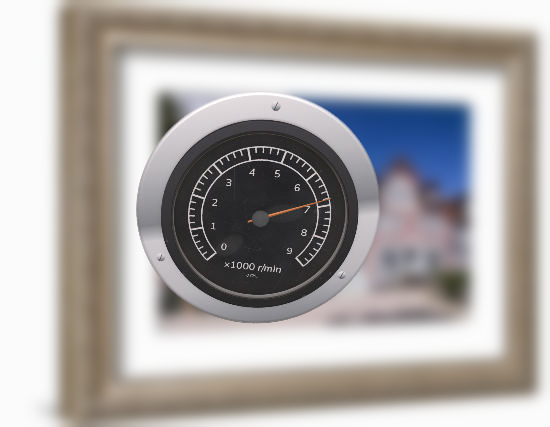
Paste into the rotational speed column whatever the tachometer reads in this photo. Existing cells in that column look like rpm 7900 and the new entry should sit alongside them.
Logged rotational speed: rpm 6800
